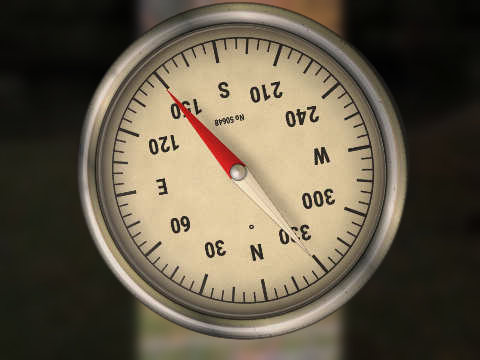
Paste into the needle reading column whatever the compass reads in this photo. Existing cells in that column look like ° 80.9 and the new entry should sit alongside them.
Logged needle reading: ° 150
